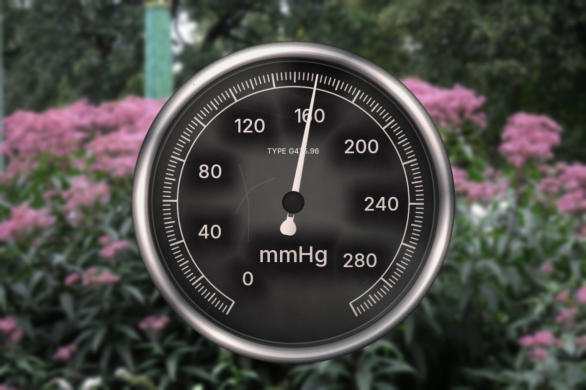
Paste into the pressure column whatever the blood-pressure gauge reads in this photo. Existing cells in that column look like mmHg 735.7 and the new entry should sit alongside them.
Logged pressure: mmHg 160
